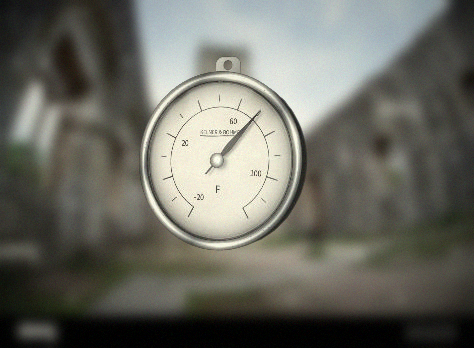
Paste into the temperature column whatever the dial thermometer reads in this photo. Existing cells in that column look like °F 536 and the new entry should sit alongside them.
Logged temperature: °F 70
